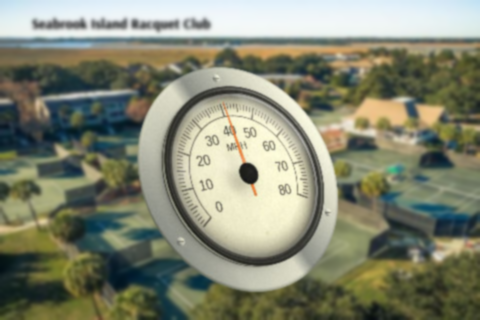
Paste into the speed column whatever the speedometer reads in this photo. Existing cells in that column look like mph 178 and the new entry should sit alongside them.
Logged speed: mph 40
